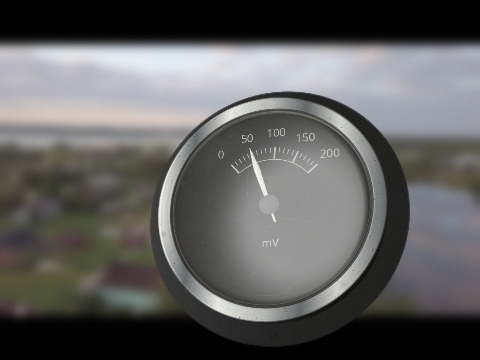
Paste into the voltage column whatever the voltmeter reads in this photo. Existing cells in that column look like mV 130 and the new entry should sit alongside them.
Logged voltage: mV 50
